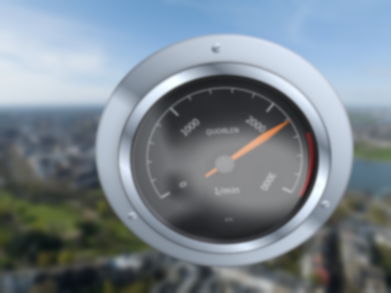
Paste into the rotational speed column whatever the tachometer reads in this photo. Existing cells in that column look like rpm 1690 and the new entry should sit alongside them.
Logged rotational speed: rpm 2200
